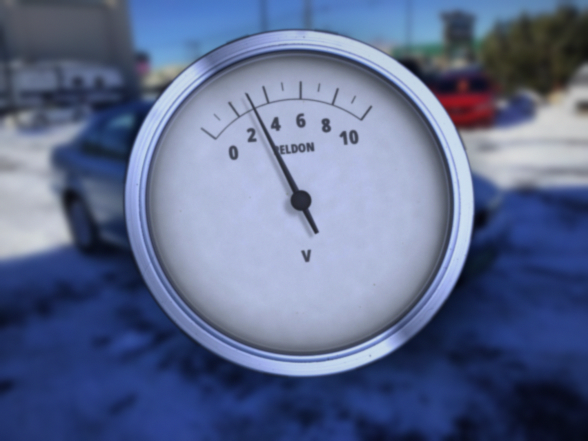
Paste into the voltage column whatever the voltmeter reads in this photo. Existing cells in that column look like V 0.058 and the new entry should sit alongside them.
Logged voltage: V 3
